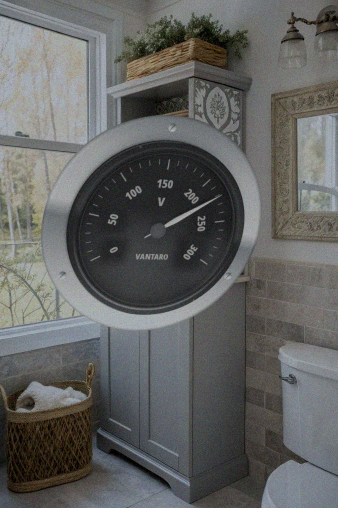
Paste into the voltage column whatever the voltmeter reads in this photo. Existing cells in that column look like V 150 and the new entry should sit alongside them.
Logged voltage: V 220
